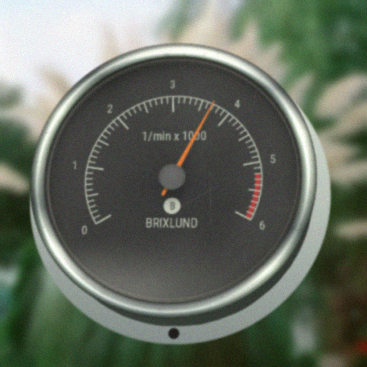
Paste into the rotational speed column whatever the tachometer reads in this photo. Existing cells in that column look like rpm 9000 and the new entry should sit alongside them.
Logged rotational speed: rpm 3700
